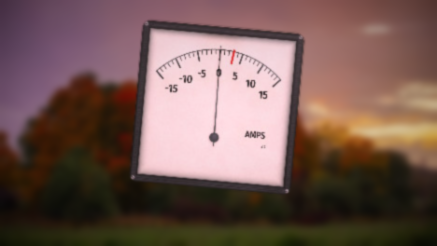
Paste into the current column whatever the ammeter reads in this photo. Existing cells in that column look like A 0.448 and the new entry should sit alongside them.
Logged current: A 0
